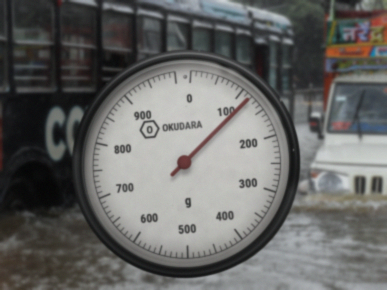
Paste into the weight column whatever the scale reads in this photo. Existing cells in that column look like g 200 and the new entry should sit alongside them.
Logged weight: g 120
